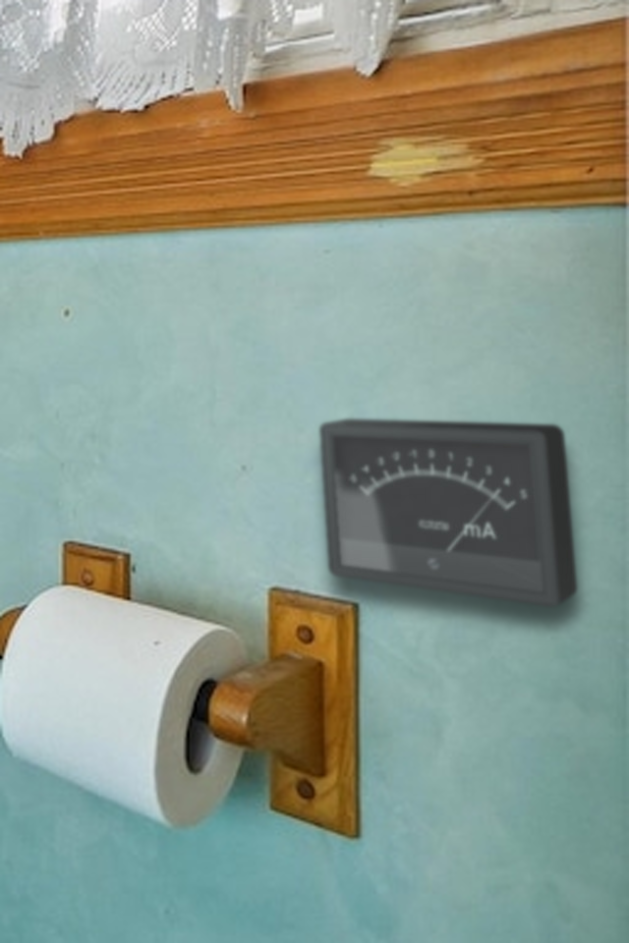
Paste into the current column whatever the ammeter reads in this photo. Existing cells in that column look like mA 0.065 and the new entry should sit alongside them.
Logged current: mA 4
